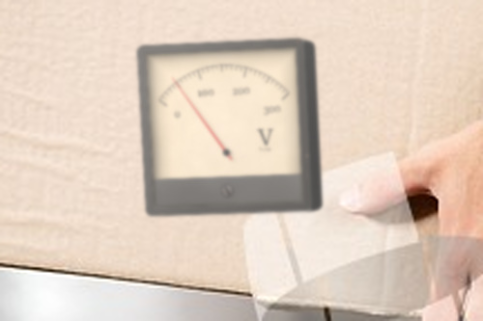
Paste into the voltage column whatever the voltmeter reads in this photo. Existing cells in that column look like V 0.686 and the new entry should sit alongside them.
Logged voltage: V 50
